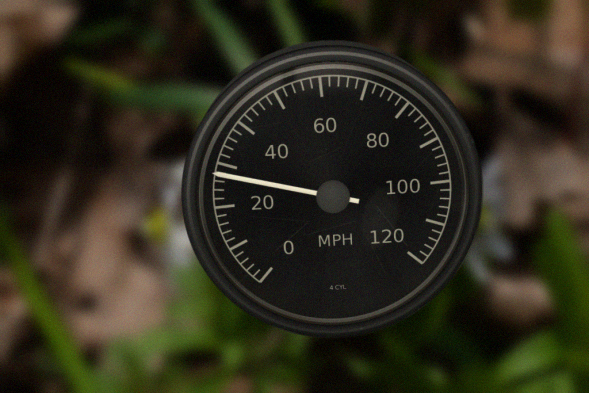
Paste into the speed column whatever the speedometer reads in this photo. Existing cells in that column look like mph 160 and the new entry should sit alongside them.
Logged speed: mph 28
